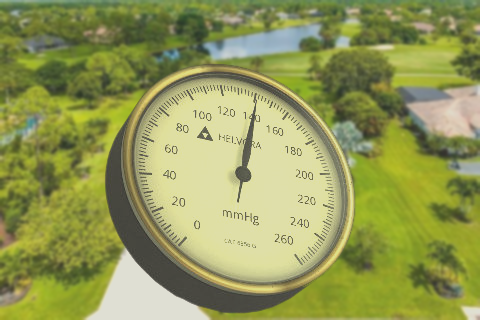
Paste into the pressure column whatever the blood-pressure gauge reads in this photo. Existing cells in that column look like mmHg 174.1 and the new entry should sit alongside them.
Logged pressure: mmHg 140
